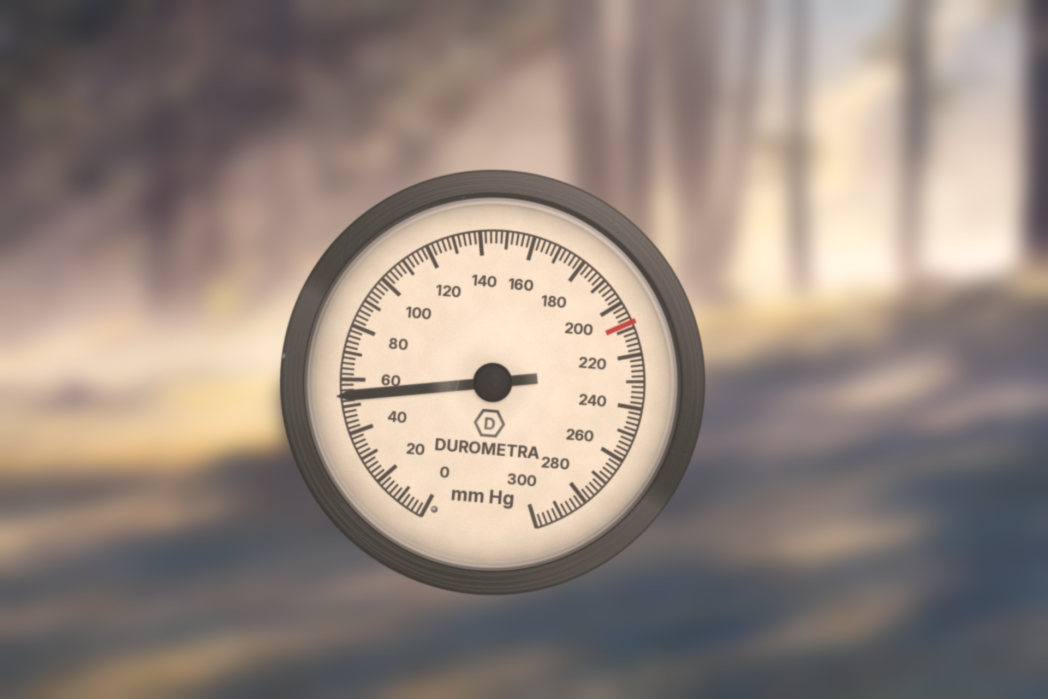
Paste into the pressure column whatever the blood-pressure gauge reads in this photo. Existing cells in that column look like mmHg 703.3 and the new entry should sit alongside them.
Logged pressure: mmHg 54
